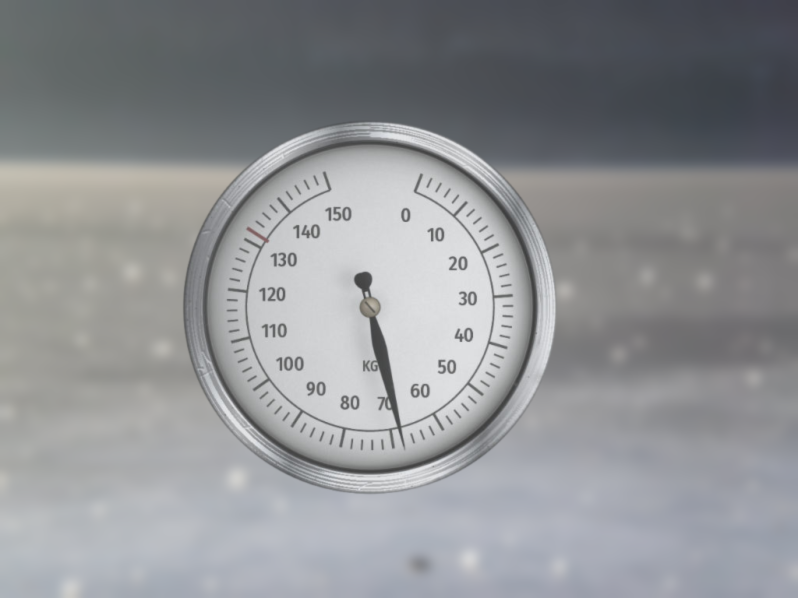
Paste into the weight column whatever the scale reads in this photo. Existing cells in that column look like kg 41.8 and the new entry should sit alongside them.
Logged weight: kg 68
